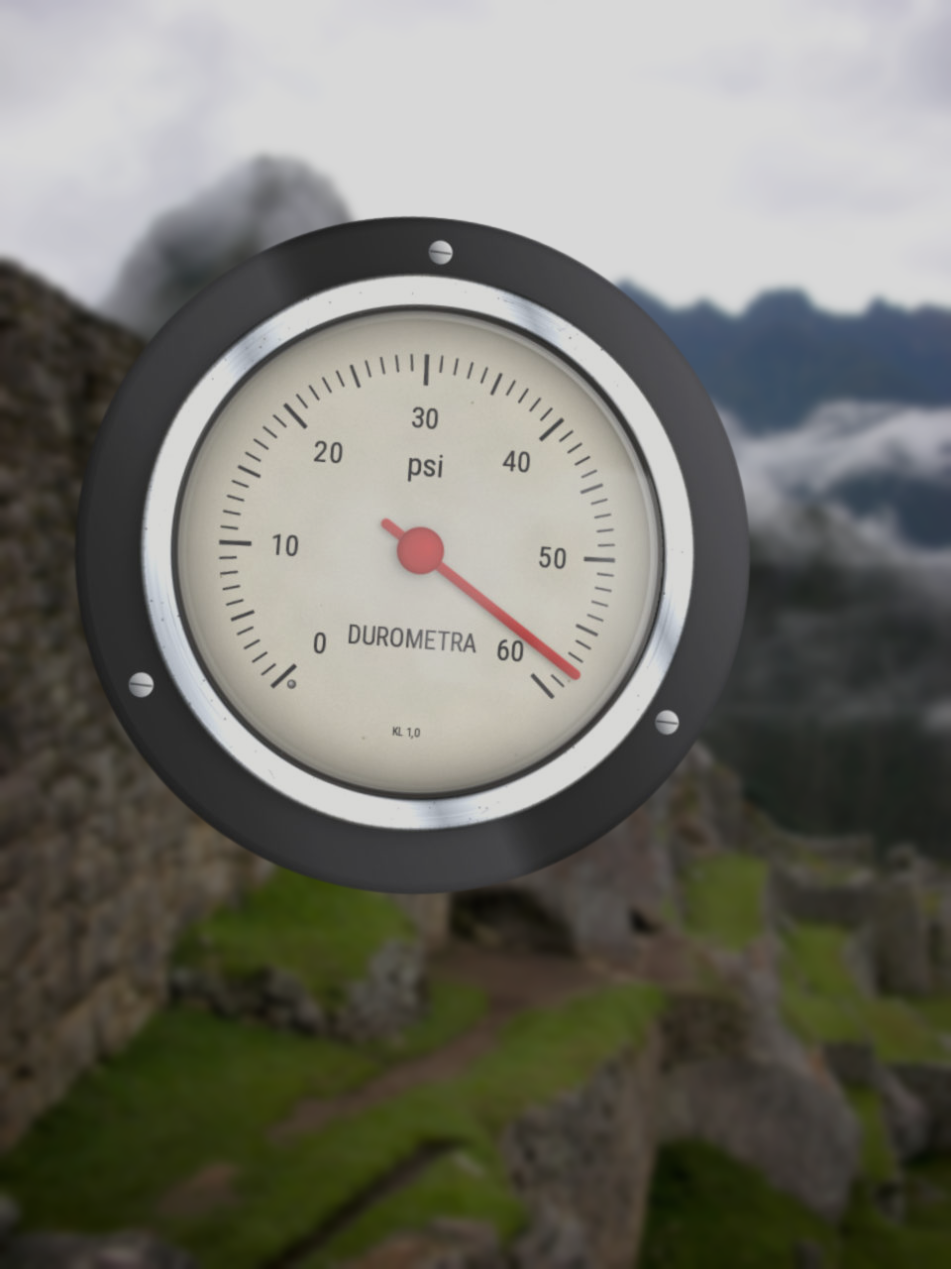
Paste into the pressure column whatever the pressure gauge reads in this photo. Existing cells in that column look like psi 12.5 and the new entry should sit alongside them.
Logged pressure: psi 58
